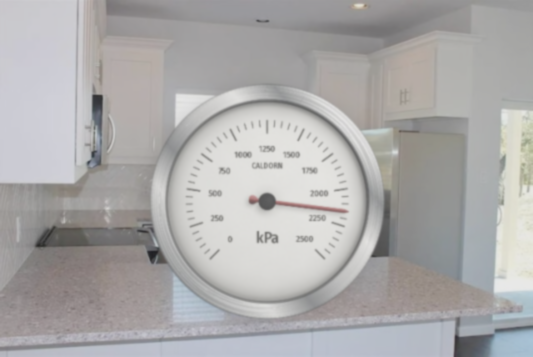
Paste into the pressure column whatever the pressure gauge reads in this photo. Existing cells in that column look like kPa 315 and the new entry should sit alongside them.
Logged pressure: kPa 2150
